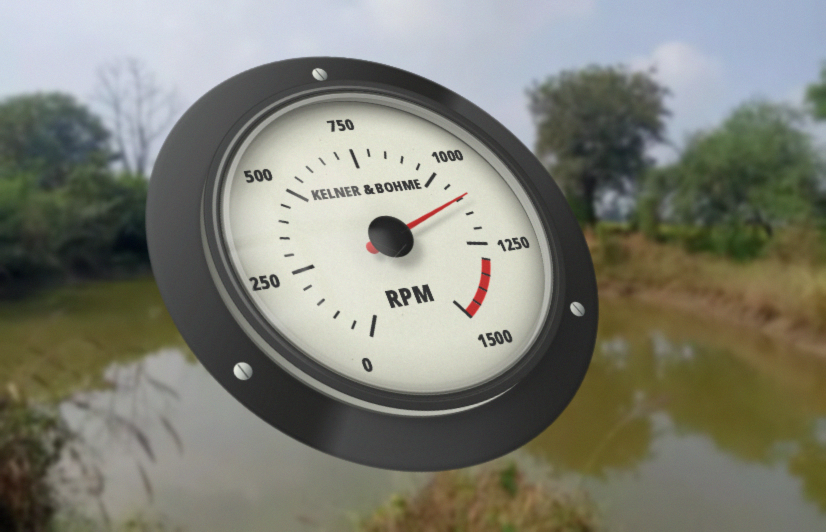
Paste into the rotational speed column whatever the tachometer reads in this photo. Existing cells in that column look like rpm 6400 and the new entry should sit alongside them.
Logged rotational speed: rpm 1100
